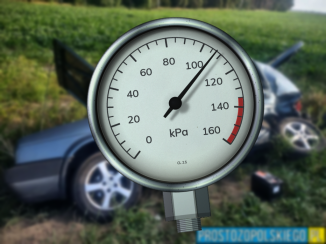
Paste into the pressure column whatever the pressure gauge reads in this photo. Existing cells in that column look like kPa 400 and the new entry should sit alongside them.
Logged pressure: kPa 107.5
